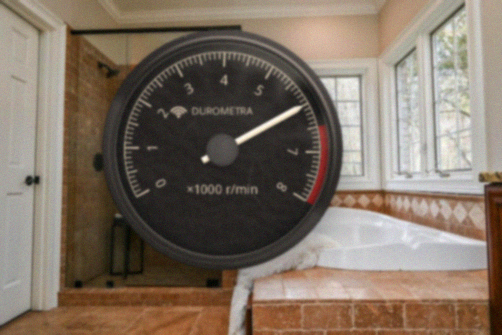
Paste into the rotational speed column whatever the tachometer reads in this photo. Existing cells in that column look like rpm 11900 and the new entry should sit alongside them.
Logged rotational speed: rpm 6000
